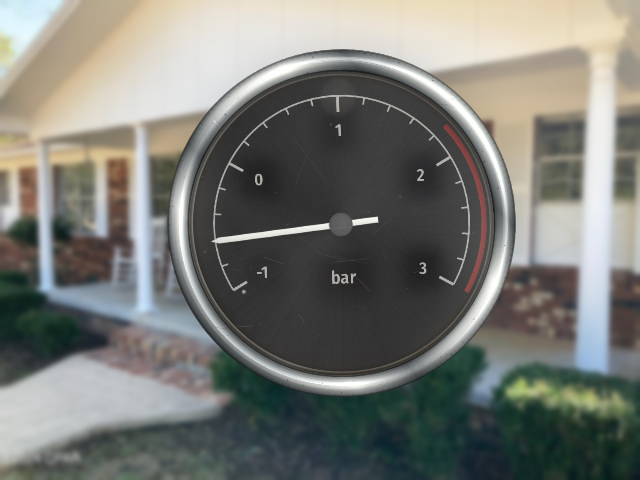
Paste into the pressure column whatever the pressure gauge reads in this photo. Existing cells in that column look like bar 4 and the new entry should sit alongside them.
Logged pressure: bar -0.6
